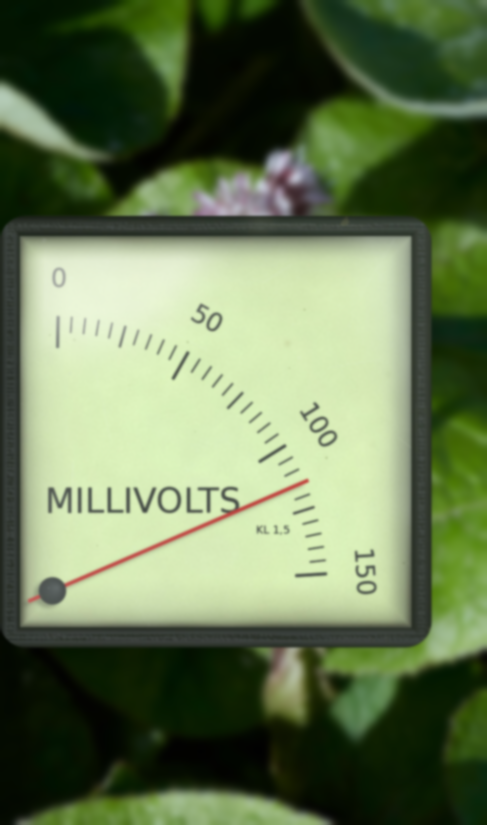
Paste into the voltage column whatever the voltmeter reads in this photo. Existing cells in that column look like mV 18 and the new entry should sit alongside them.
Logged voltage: mV 115
